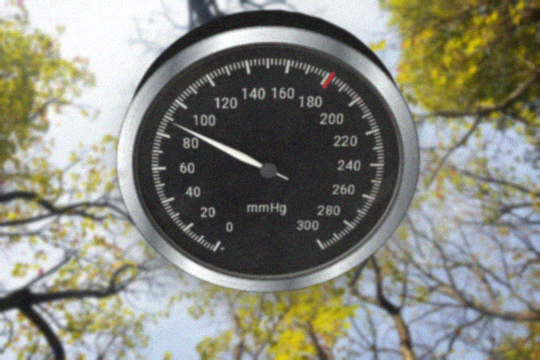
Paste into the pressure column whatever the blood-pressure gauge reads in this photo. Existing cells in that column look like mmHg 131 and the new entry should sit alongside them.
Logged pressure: mmHg 90
